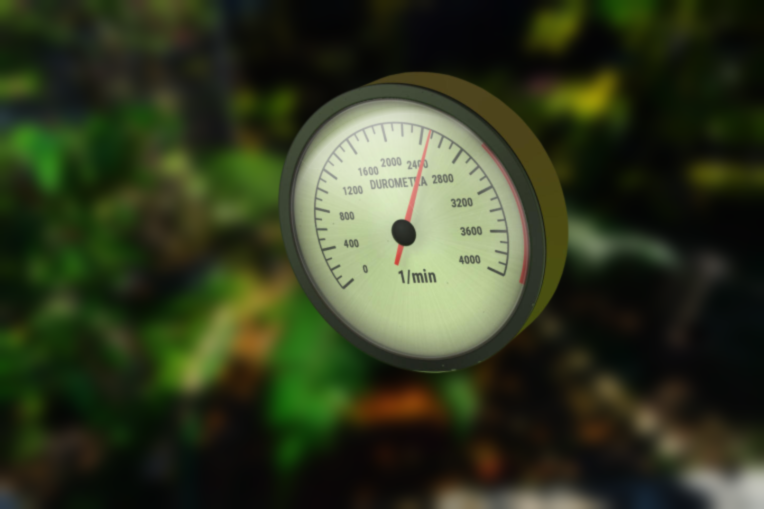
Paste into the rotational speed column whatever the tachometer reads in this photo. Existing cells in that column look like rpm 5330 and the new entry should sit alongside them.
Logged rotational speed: rpm 2500
